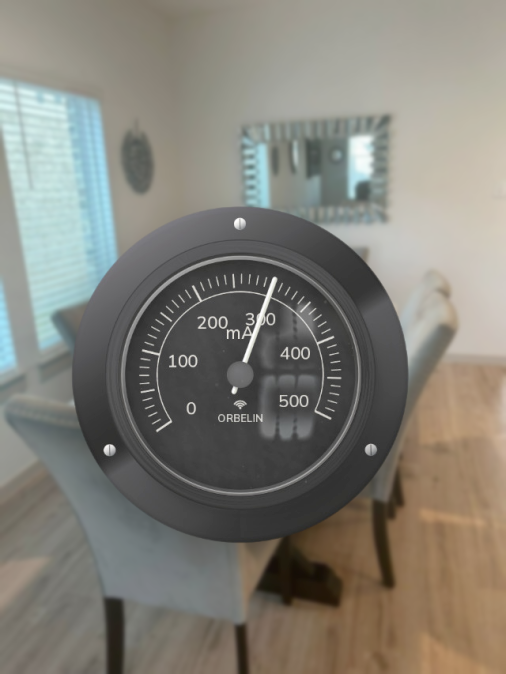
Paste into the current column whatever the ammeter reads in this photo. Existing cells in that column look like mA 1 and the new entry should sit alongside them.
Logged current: mA 300
